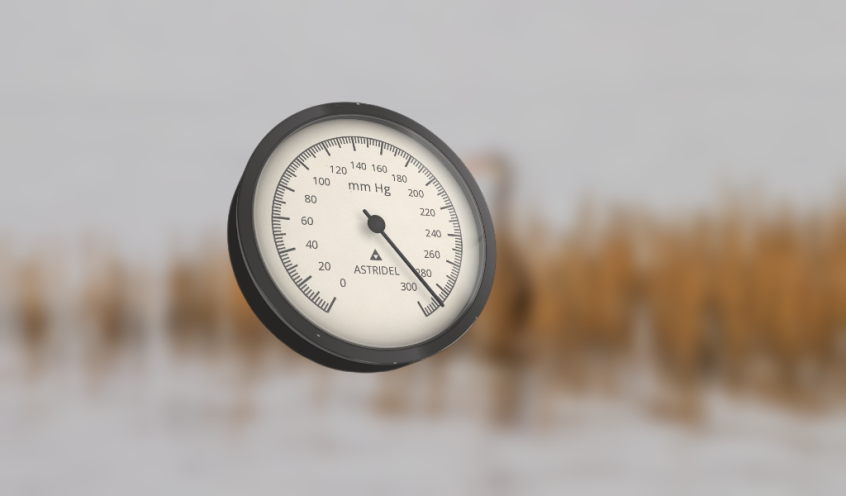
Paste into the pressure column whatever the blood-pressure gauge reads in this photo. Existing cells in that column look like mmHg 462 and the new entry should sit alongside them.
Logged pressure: mmHg 290
